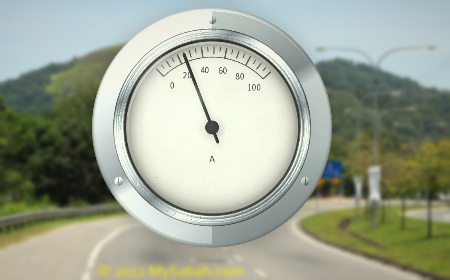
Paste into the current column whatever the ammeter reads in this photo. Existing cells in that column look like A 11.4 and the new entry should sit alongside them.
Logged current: A 25
